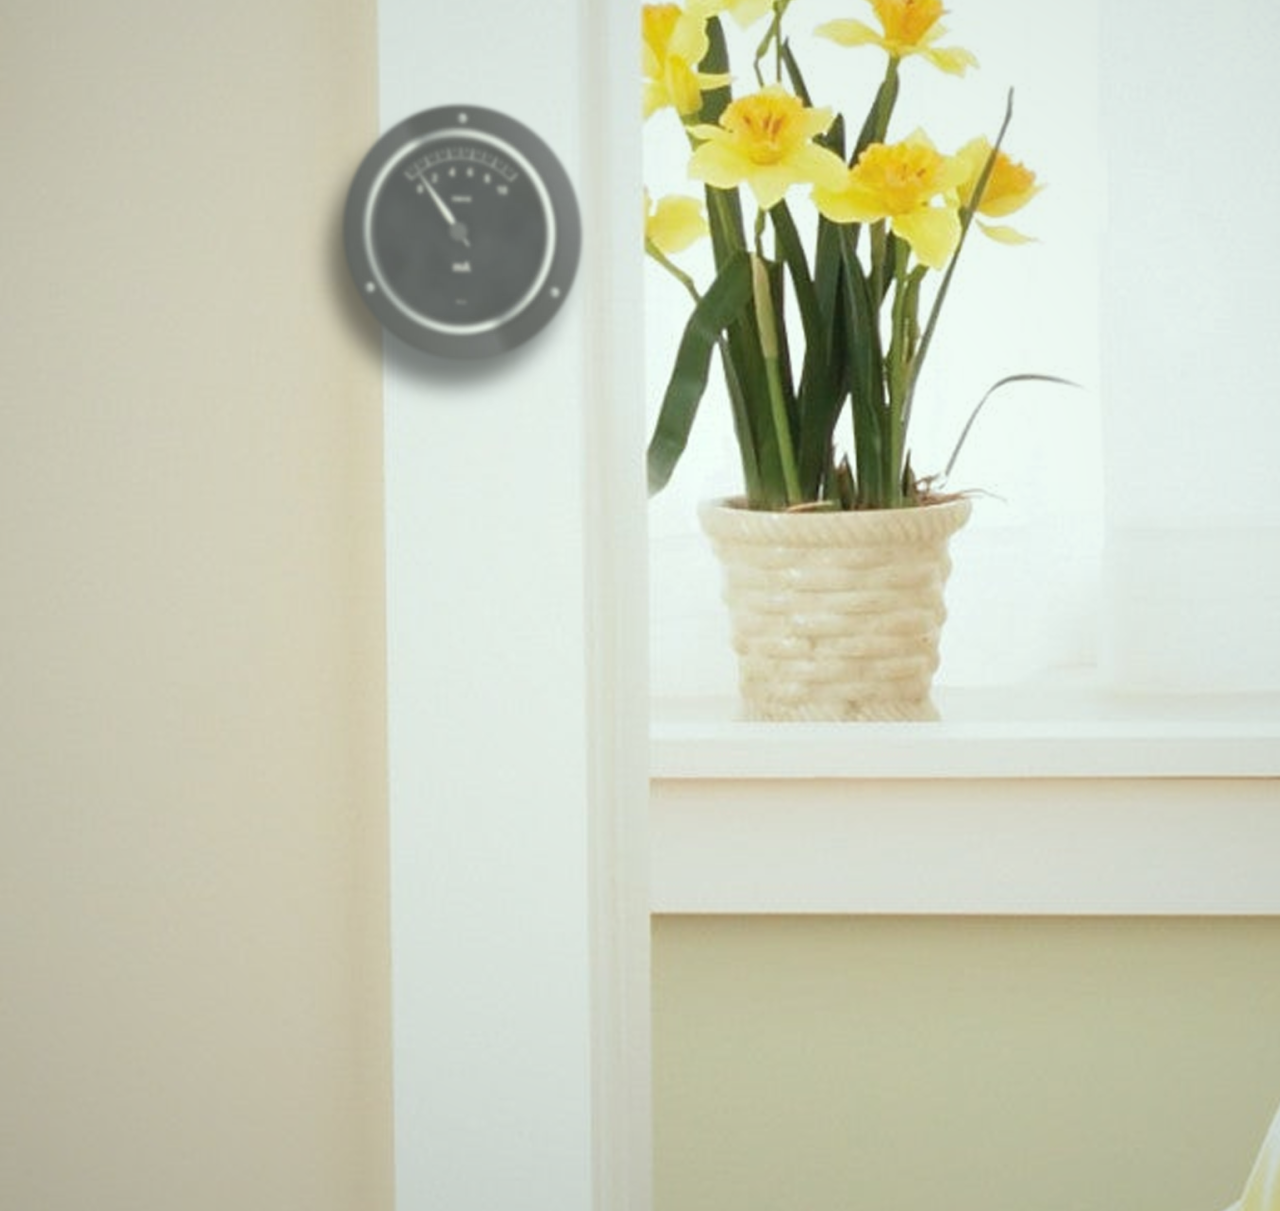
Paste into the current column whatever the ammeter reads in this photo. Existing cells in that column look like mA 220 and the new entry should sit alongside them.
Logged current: mA 1
